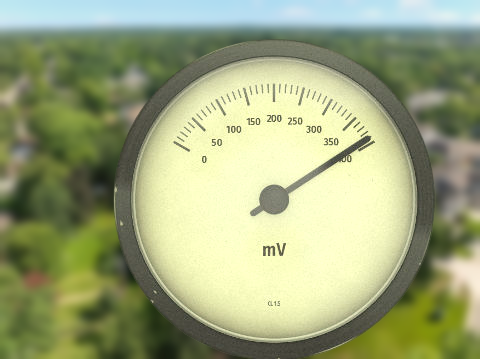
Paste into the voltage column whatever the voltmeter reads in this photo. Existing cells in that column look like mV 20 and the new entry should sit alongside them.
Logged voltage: mV 390
